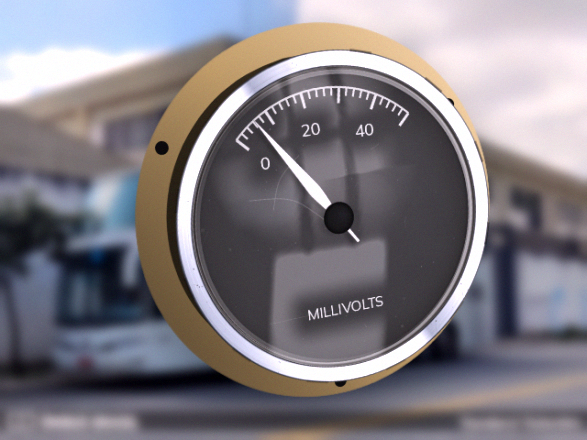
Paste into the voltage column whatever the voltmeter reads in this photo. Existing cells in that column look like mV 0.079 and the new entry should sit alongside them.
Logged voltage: mV 6
